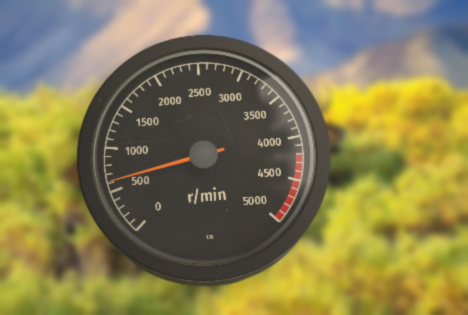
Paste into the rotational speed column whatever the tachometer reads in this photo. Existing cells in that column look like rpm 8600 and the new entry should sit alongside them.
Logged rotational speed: rpm 600
